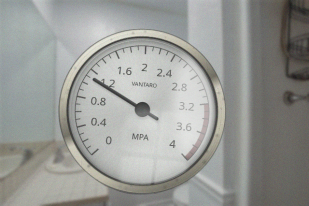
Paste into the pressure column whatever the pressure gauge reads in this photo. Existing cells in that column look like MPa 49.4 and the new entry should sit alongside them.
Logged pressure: MPa 1.1
